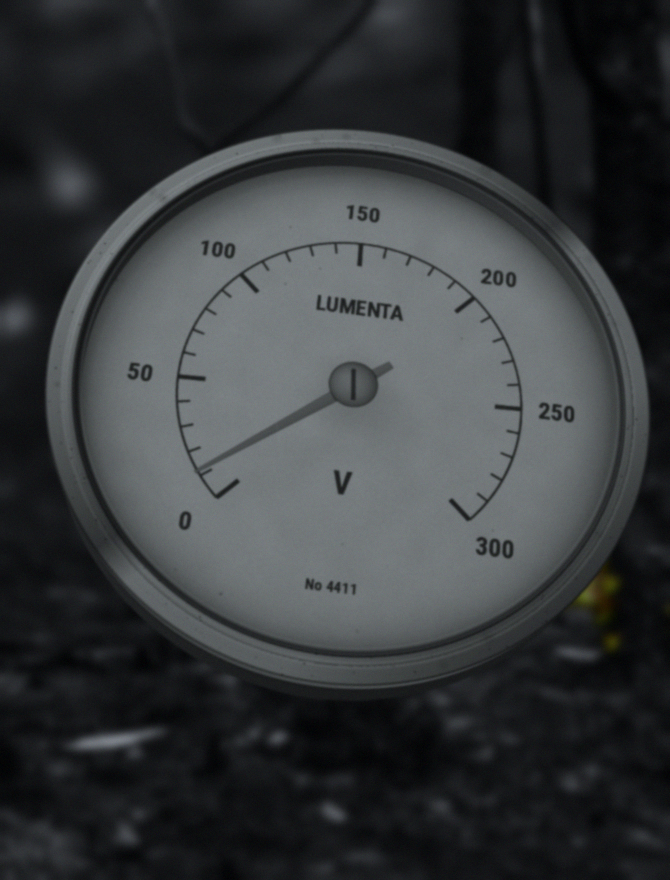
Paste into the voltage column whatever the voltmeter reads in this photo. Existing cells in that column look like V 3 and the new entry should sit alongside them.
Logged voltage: V 10
